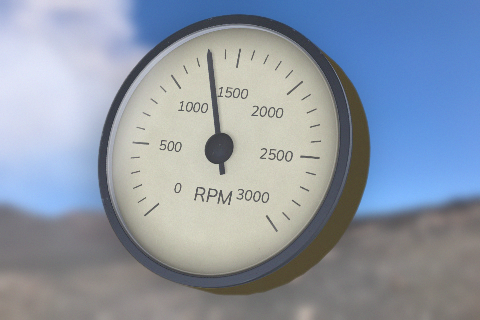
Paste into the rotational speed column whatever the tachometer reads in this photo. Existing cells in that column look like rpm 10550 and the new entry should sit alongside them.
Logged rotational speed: rpm 1300
